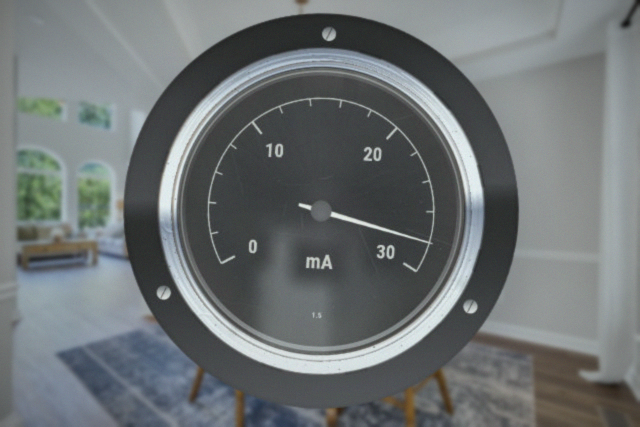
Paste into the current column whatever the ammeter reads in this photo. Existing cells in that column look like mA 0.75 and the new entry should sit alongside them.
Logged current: mA 28
